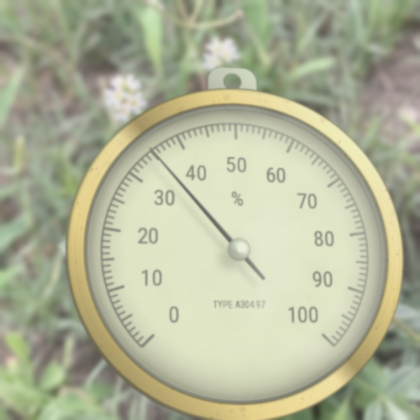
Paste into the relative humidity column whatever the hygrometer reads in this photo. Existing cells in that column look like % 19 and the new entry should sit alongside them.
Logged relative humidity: % 35
